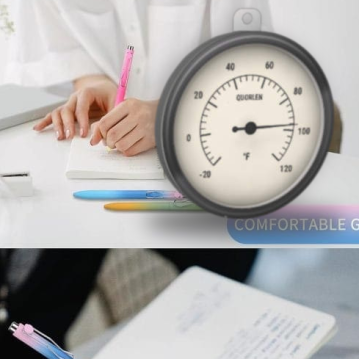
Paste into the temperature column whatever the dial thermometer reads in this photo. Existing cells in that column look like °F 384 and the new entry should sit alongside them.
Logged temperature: °F 96
